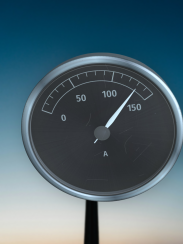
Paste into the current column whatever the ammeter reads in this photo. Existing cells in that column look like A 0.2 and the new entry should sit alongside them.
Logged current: A 130
